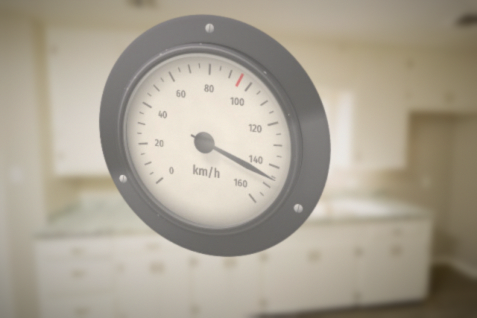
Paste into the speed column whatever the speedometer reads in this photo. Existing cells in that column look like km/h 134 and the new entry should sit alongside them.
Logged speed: km/h 145
